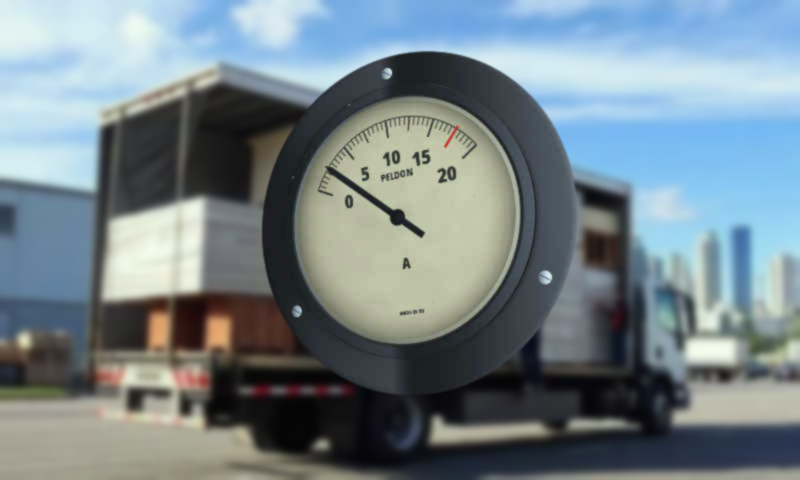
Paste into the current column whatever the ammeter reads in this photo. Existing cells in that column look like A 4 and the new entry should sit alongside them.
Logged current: A 2.5
